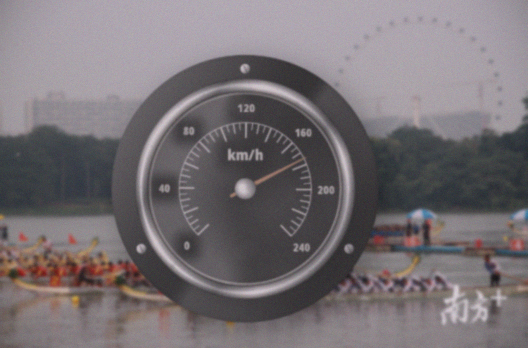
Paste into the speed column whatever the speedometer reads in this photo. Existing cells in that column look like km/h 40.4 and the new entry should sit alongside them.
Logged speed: km/h 175
